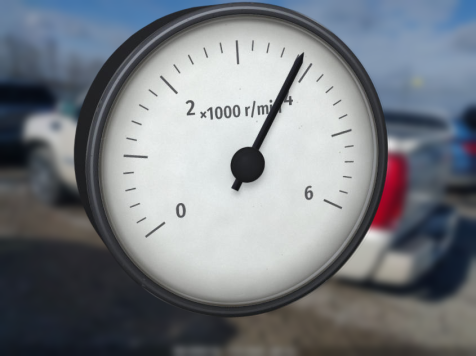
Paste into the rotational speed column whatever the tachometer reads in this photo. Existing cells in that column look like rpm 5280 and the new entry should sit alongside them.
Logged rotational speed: rpm 3800
